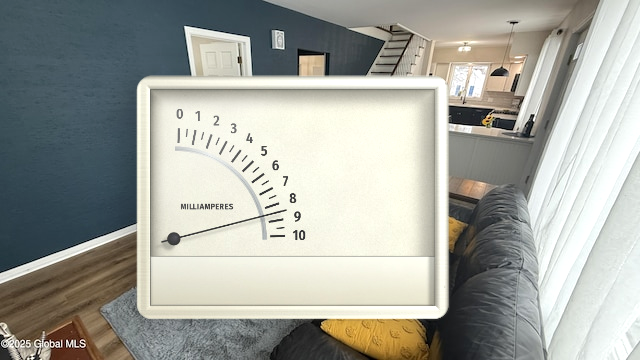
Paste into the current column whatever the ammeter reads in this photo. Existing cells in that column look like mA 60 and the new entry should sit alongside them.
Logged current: mA 8.5
